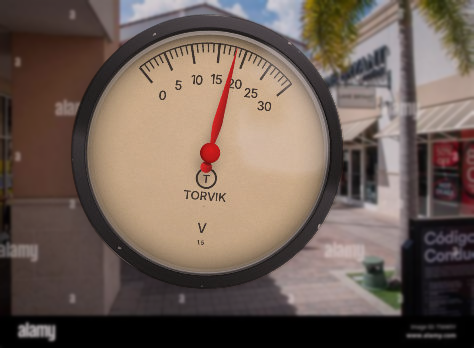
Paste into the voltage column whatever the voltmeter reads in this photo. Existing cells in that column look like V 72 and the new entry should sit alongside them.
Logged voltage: V 18
